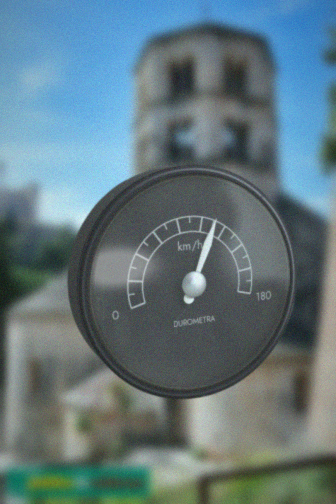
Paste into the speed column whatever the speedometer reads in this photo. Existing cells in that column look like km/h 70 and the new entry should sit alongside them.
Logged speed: km/h 110
